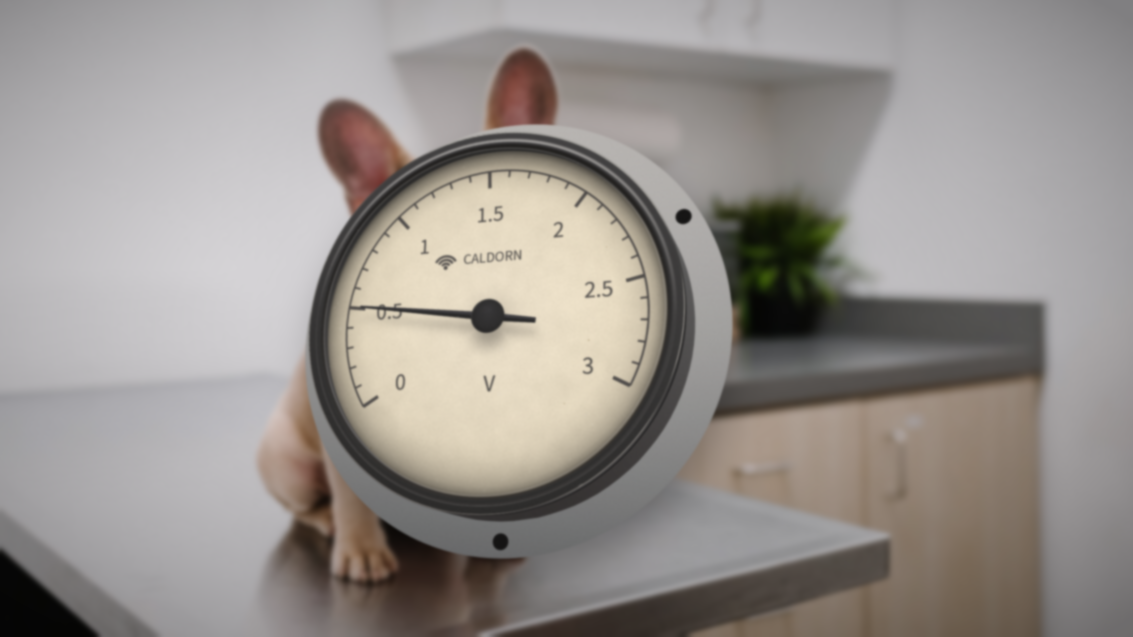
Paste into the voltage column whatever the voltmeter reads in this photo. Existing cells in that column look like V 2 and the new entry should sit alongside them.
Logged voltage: V 0.5
